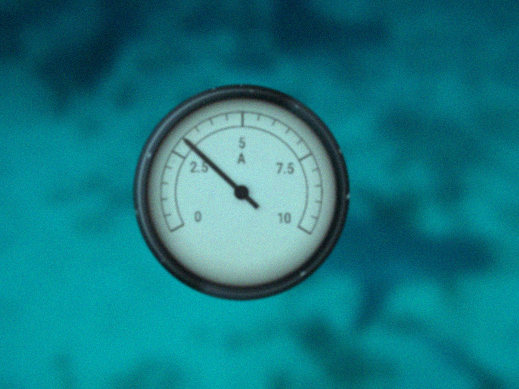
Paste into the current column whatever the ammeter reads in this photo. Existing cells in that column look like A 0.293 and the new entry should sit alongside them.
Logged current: A 3
